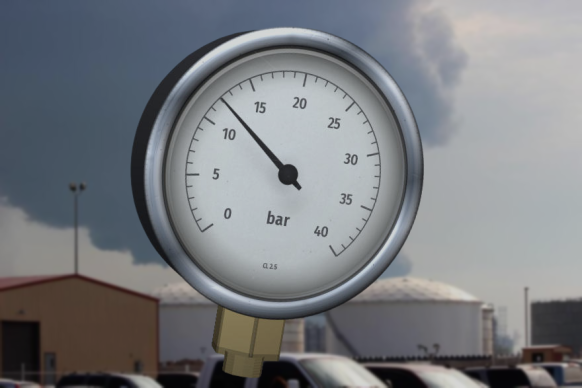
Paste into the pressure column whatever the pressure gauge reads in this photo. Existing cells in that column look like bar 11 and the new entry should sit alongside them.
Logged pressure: bar 12
